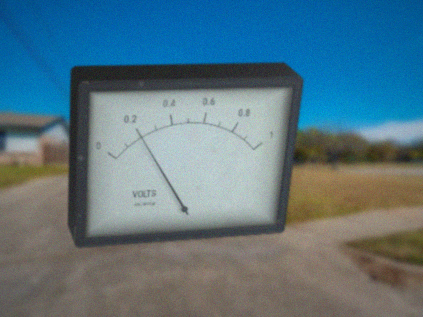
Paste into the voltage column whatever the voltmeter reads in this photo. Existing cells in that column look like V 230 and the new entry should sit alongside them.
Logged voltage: V 0.2
